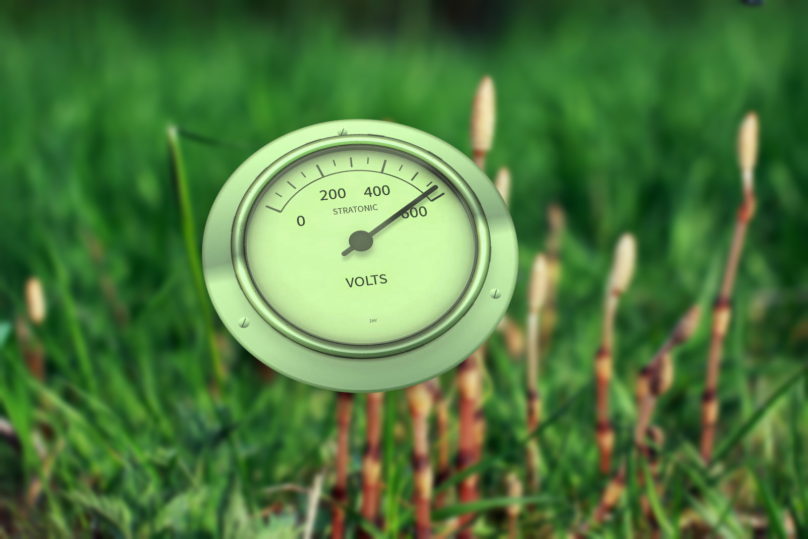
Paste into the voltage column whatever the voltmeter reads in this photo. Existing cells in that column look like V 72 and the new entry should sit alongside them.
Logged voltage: V 575
